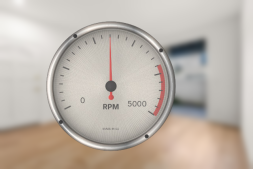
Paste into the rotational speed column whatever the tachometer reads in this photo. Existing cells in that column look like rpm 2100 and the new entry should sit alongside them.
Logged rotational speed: rpm 2400
